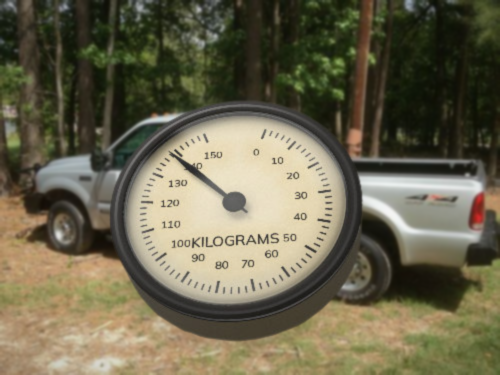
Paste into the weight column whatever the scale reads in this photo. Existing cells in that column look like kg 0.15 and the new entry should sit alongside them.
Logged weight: kg 138
